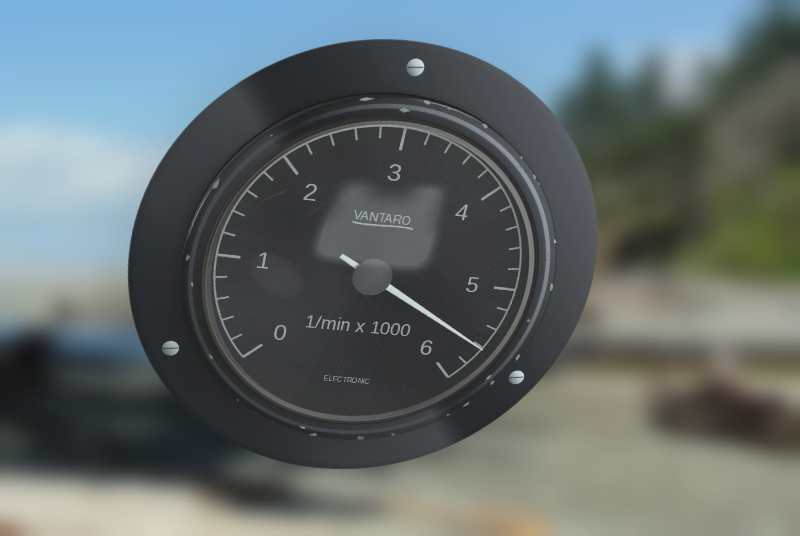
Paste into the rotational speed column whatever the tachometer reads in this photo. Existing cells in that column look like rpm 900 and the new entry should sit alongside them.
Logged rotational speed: rpm 5600
